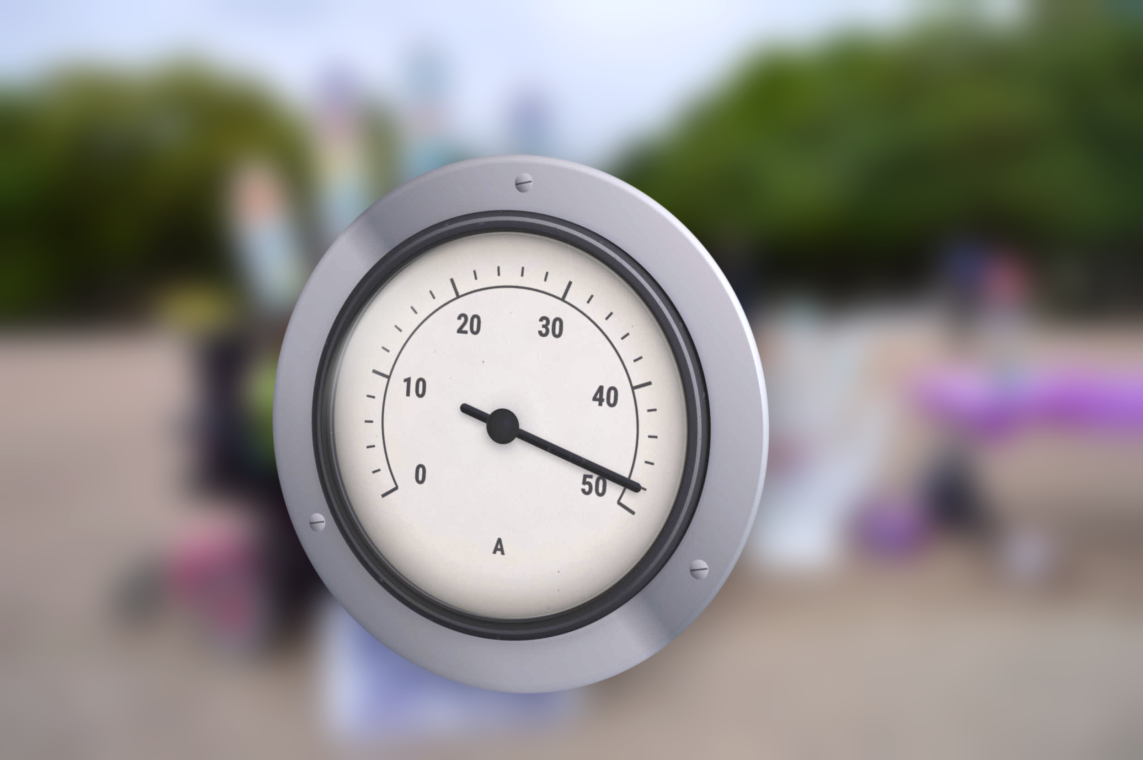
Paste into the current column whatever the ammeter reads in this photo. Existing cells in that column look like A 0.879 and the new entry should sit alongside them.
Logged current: A 48
